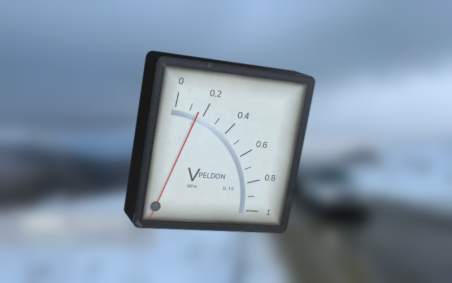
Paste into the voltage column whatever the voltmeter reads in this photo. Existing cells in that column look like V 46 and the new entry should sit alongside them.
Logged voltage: V 0.15
